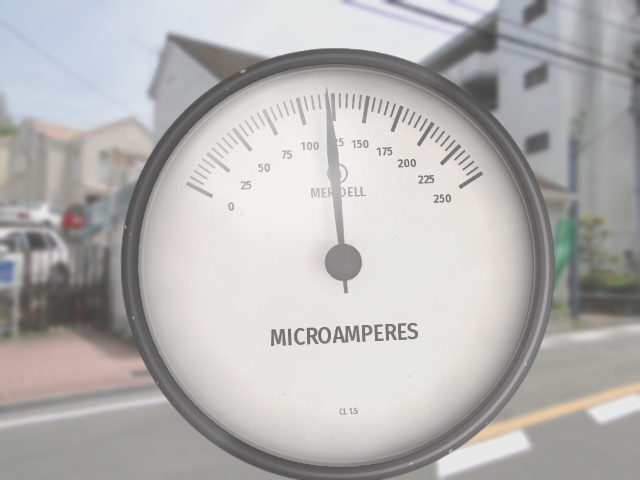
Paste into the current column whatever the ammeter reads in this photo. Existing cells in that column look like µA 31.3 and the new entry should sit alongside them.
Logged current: µA 120
